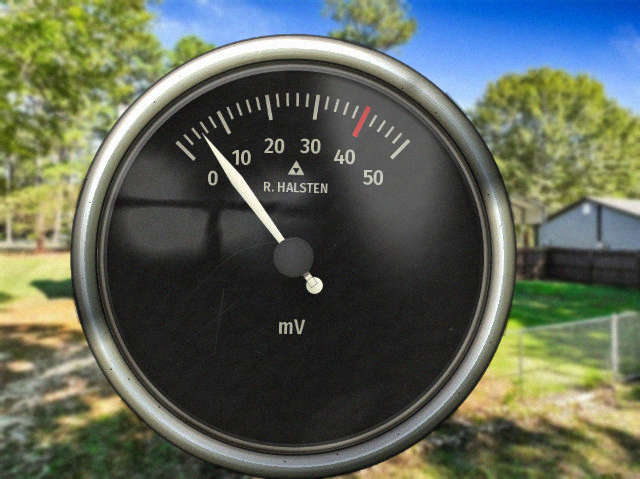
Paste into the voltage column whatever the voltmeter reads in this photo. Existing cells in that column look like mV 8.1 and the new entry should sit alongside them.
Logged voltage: mV 5
